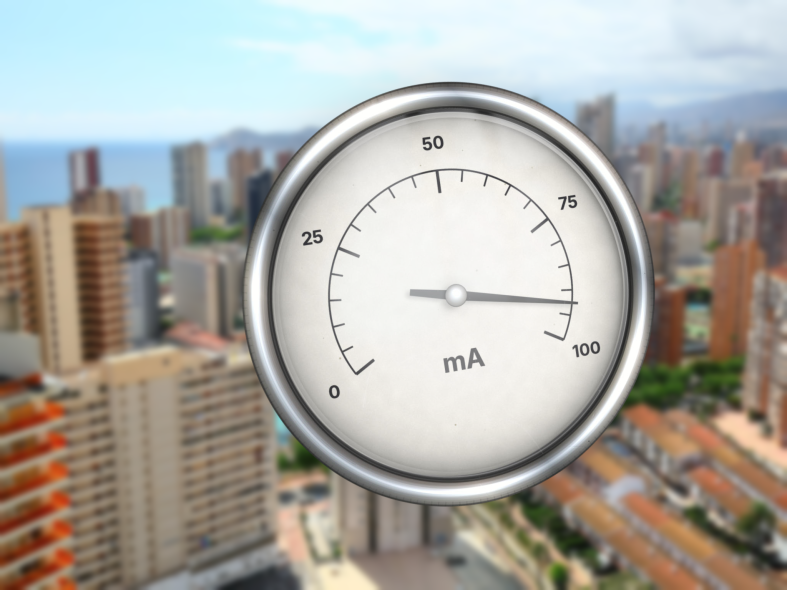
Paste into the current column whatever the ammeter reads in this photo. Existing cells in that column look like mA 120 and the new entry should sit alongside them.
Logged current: mA 92.5
